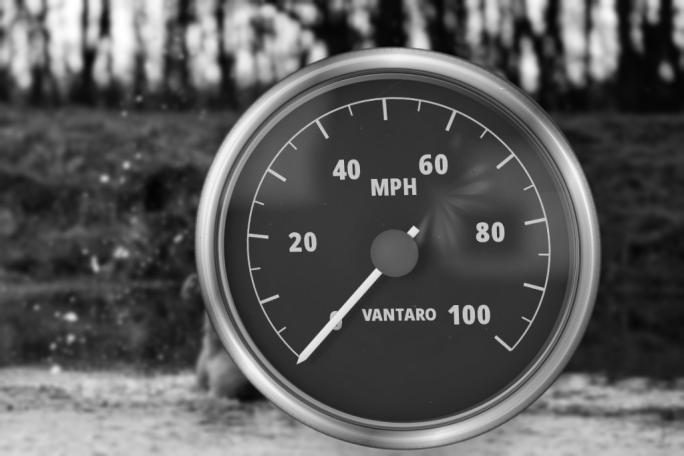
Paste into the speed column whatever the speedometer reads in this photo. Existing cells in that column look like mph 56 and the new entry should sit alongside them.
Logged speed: mph 0
